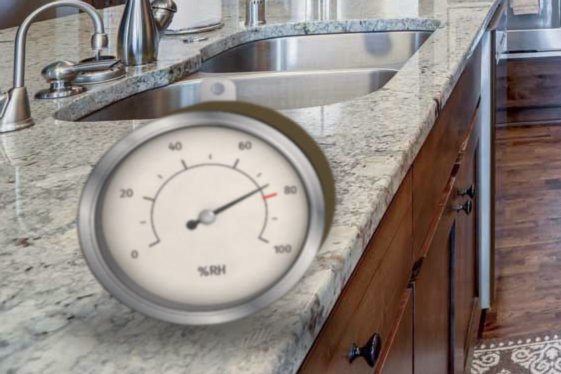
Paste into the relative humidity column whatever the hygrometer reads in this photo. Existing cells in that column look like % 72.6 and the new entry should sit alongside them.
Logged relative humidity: % 75
